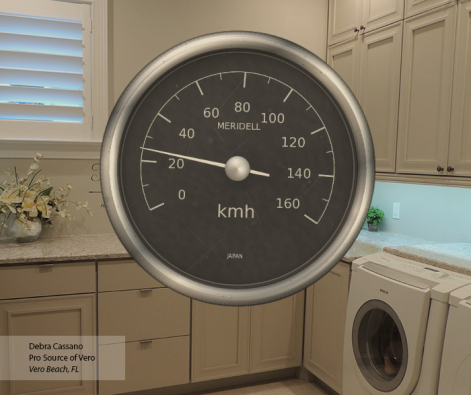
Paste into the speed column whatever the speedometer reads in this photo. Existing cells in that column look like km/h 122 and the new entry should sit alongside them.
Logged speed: km/h 25
